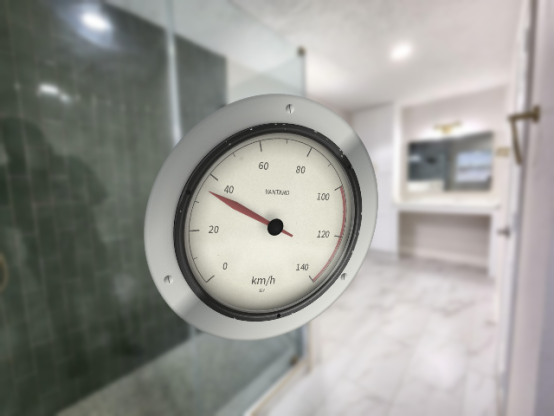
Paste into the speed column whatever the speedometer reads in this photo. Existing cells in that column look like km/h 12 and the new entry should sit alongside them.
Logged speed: km/h 35
